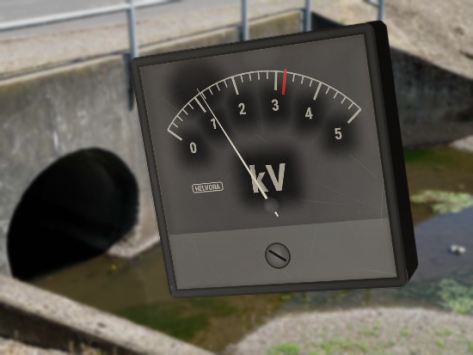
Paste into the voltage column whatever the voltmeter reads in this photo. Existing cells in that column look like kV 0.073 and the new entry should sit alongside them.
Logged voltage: kV 1.2
